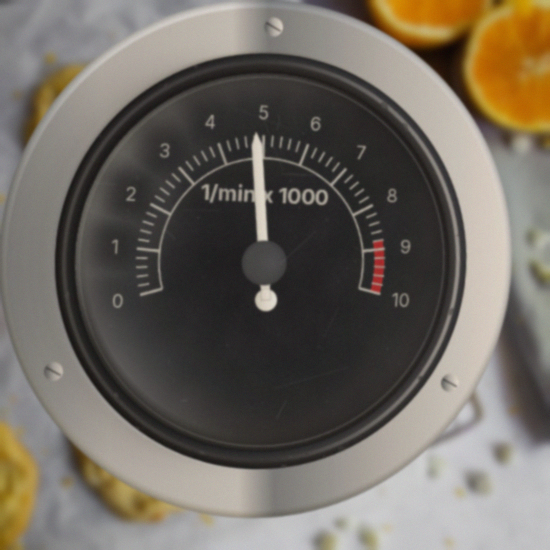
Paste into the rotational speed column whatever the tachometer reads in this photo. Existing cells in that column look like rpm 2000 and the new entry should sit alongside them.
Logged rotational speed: rpm 4800
